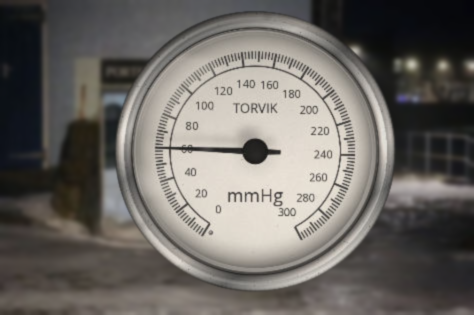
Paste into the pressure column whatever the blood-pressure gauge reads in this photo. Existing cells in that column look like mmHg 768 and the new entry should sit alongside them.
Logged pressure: mmHg 60
